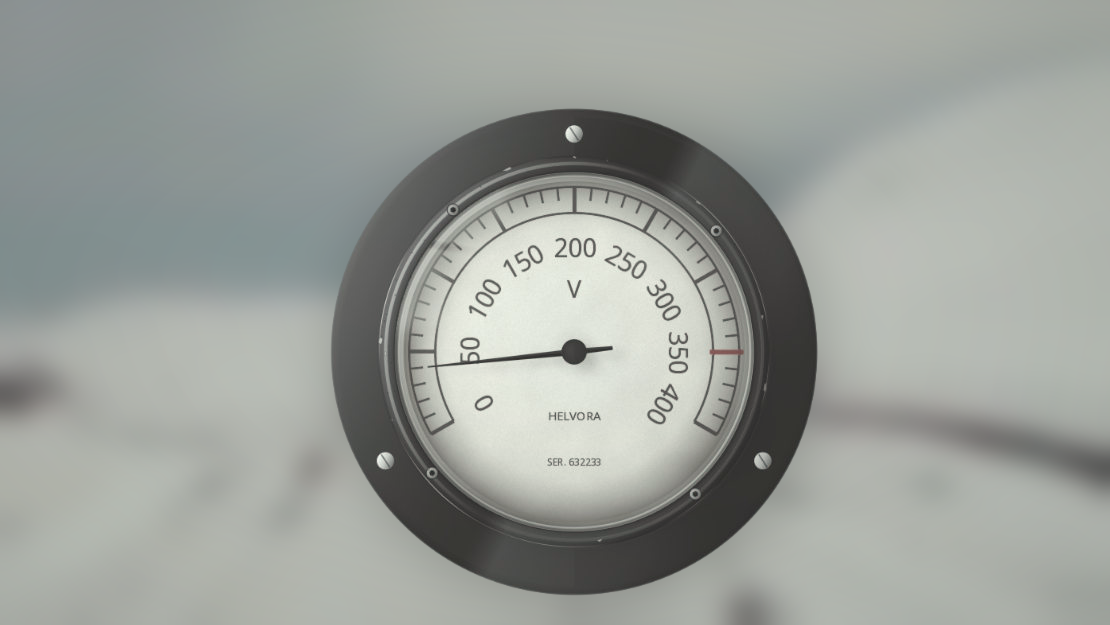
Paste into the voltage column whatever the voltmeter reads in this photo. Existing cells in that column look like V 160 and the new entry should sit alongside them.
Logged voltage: V 40
